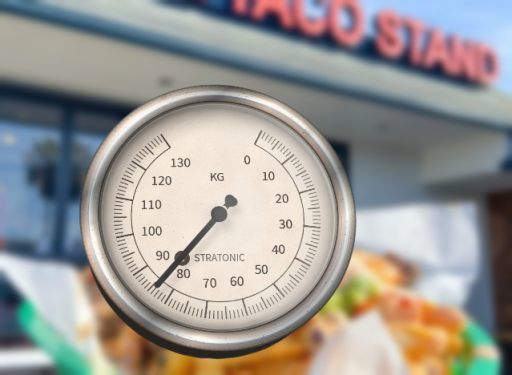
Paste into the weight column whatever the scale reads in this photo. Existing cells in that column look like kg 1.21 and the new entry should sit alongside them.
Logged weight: kg 84
